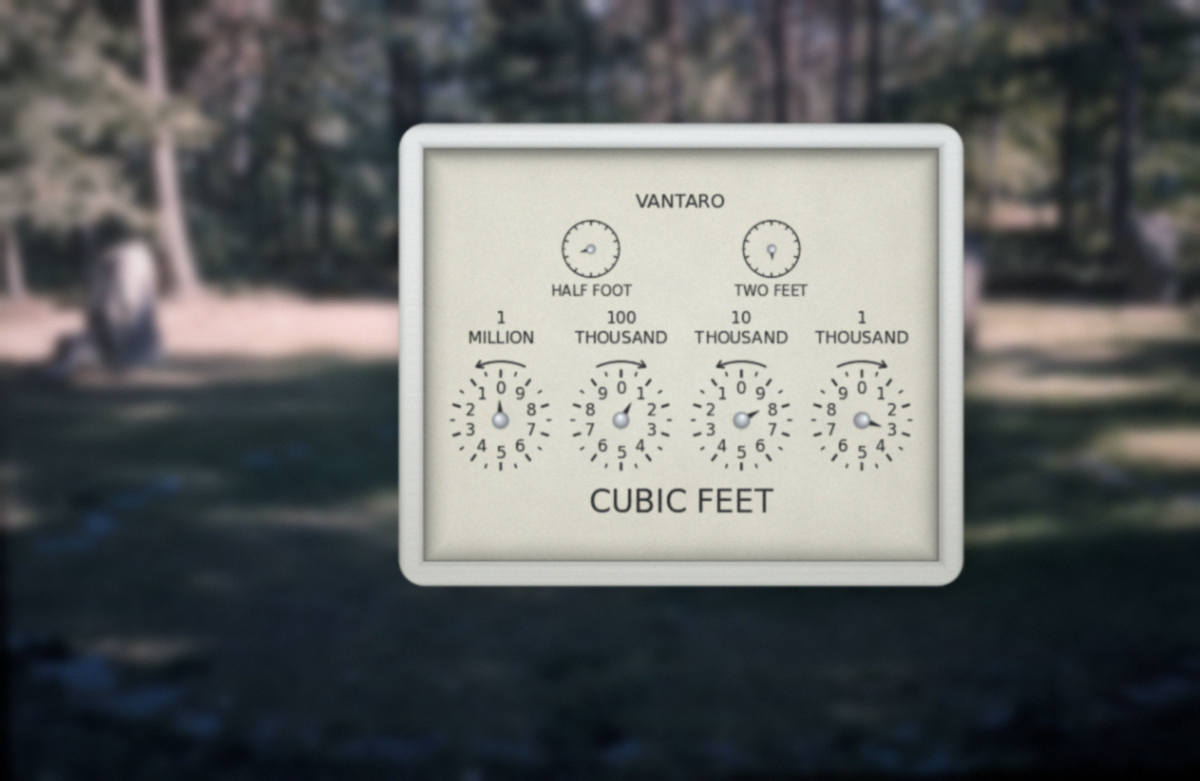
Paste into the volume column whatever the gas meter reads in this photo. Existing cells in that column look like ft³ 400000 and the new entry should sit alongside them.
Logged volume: ft³ 8300
